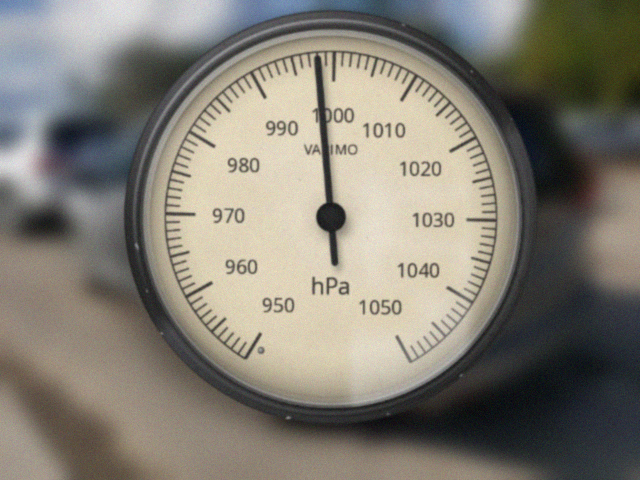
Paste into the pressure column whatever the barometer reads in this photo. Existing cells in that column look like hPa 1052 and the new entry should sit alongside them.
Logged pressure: hPa 998
